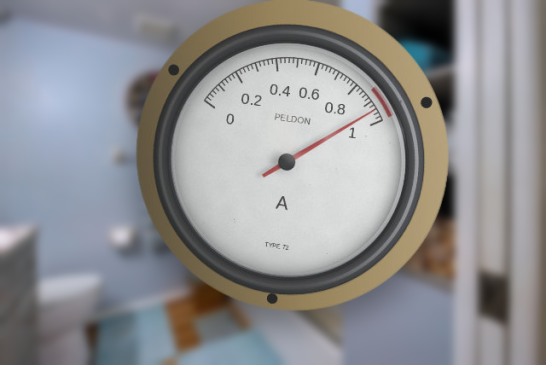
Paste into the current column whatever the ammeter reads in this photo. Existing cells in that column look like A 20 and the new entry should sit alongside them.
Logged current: A 0.94
